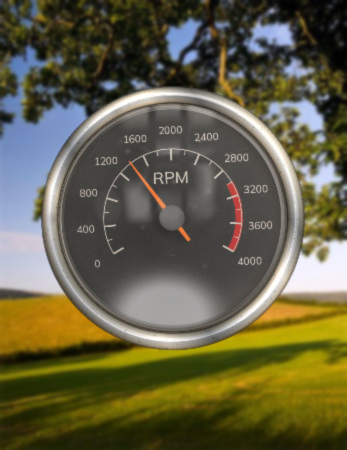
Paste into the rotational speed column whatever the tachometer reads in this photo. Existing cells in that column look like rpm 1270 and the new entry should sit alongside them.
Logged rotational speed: rpm 1400
